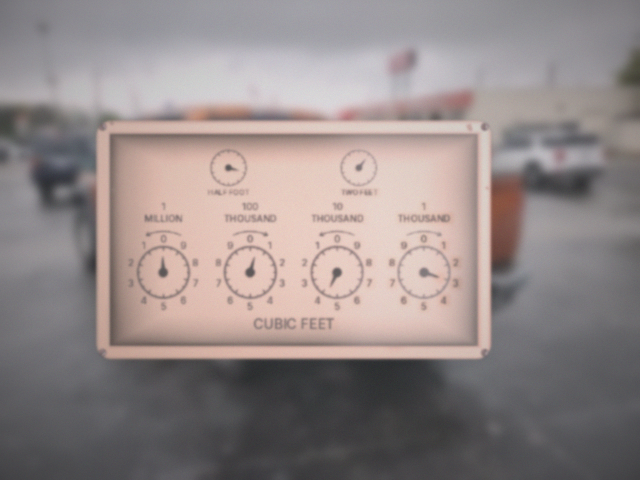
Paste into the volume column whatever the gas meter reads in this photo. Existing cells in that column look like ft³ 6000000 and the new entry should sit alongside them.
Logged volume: ft³ 4300
